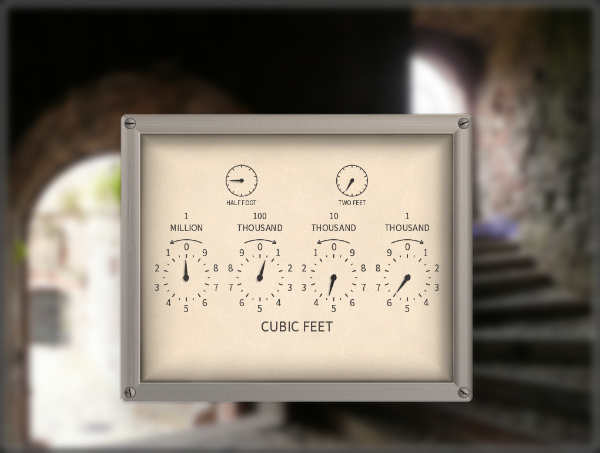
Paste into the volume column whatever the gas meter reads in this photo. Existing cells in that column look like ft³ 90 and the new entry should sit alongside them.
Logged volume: ft³ 4600
